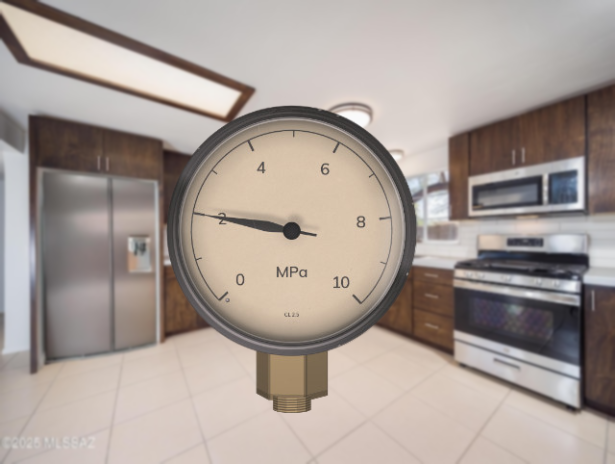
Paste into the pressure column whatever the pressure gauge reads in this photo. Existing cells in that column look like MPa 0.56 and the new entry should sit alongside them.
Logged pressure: MPa 2
